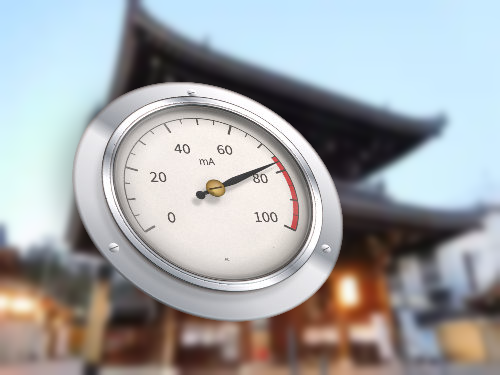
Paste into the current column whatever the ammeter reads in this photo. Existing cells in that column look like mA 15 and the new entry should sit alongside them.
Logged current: mA 77.5
